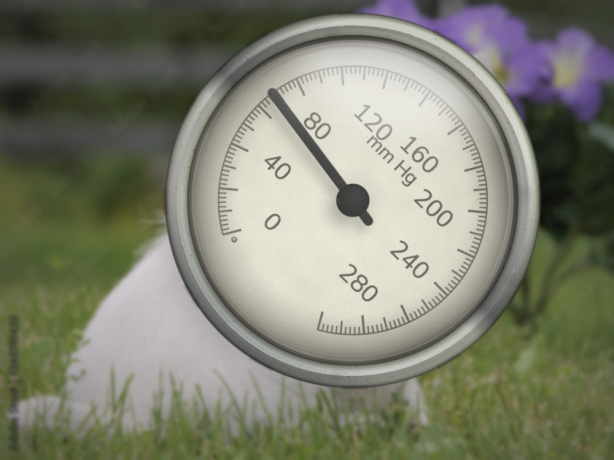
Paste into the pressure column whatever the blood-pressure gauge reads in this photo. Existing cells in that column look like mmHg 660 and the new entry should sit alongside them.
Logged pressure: mmHg 68
